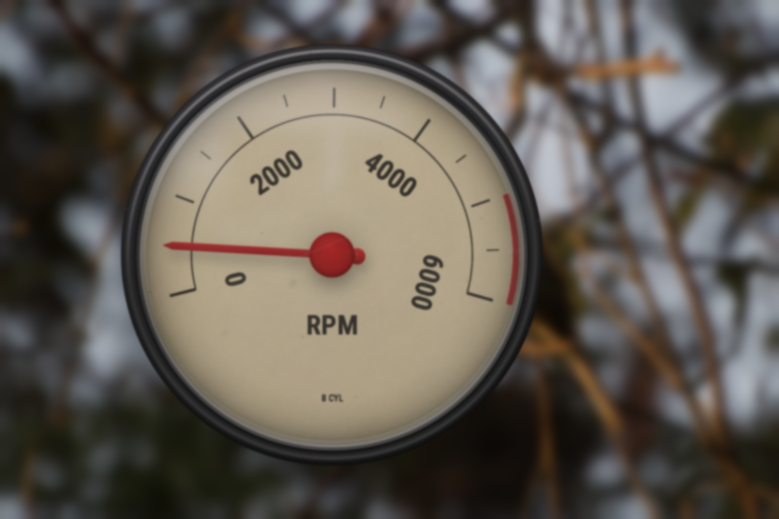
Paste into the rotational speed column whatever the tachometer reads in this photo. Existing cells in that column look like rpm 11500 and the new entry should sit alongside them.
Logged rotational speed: rpm 500
